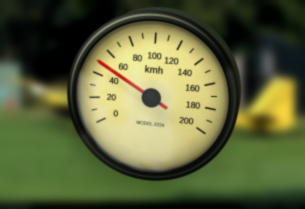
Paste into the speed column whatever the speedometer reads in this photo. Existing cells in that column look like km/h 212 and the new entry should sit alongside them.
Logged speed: km/h 50
